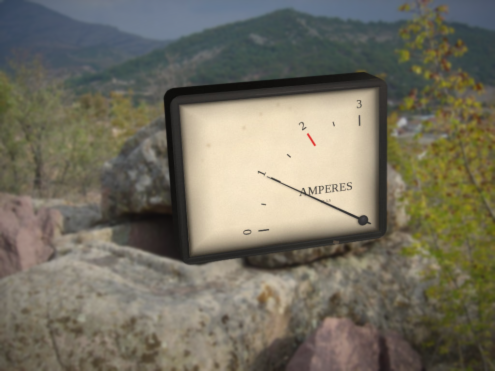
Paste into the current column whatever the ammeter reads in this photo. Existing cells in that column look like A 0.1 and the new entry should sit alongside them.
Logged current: A 1
